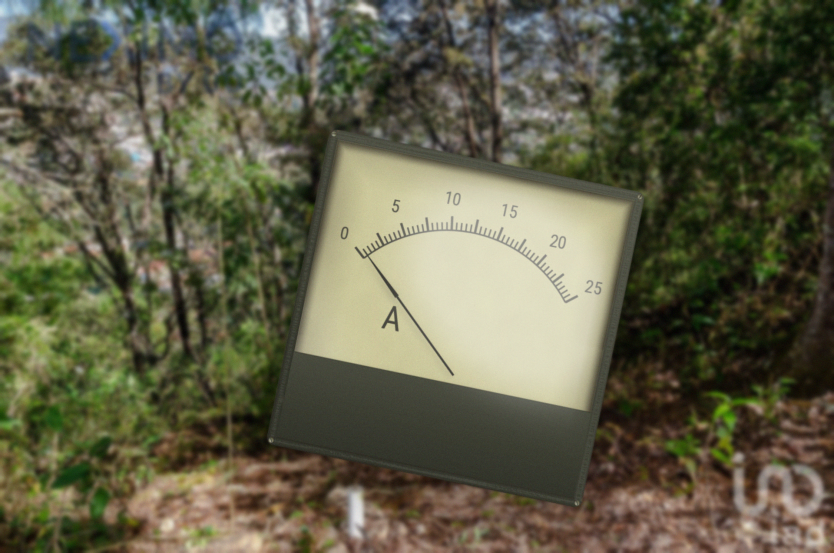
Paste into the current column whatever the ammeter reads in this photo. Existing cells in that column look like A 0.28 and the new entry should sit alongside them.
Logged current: A 0.5
